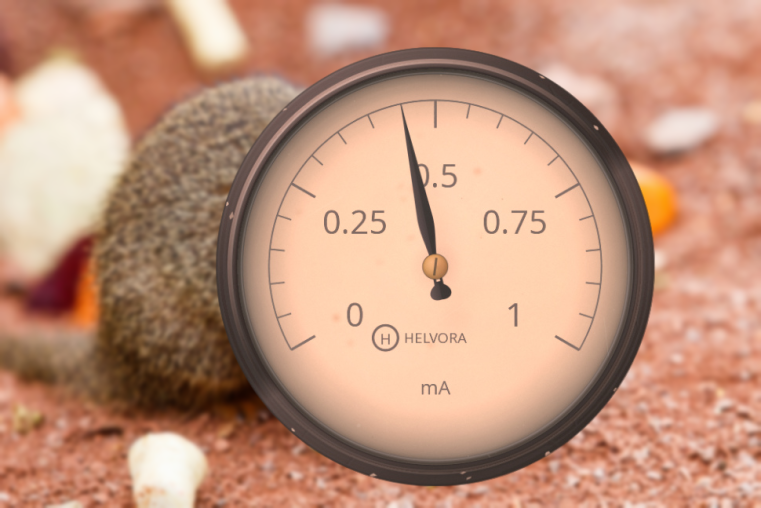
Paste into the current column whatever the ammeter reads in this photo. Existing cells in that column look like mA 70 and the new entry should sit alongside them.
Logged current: mA 0.45
